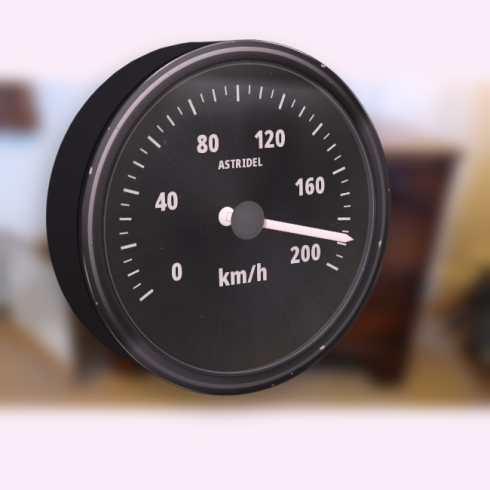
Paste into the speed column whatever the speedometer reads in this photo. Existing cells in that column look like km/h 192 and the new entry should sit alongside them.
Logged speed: km/h 187.5
